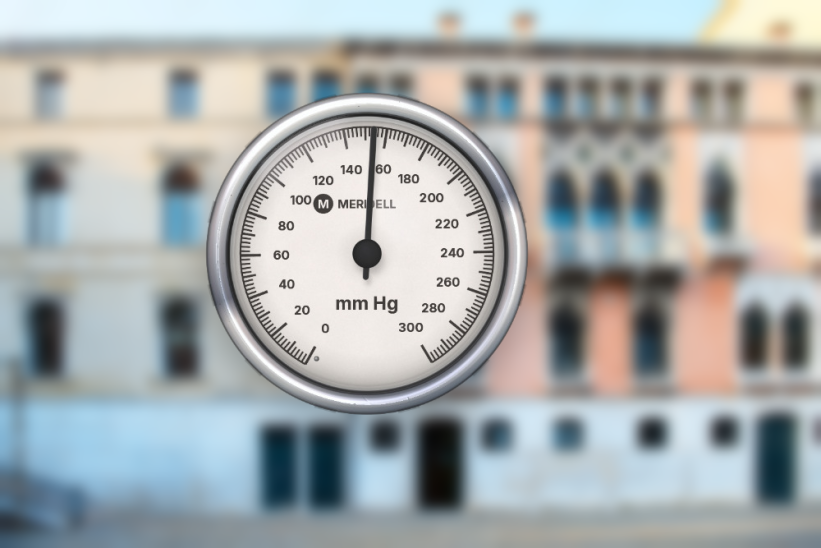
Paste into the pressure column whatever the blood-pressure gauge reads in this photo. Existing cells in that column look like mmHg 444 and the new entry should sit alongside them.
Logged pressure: mmHg 154
